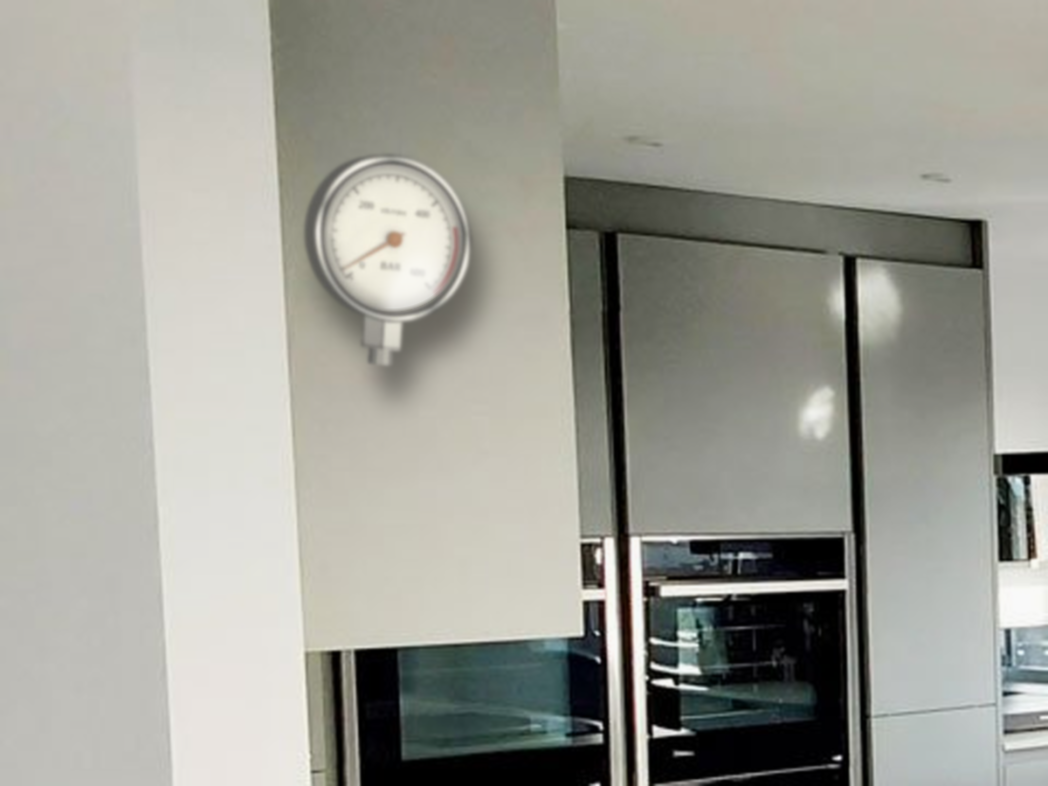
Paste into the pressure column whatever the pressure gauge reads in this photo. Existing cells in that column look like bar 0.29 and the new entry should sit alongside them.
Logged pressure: bar 20
